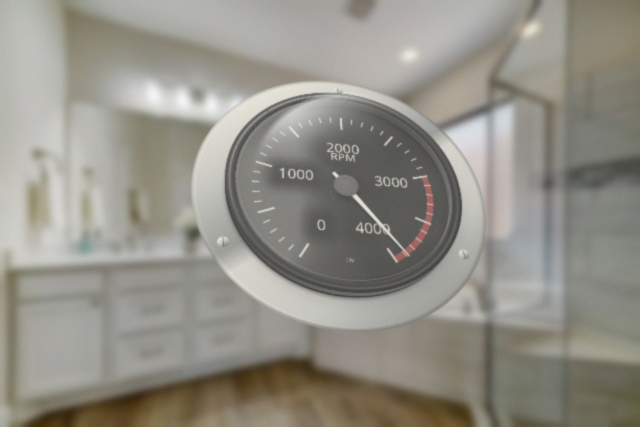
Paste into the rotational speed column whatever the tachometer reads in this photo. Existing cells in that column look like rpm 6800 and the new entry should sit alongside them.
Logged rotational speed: rpm 3900
